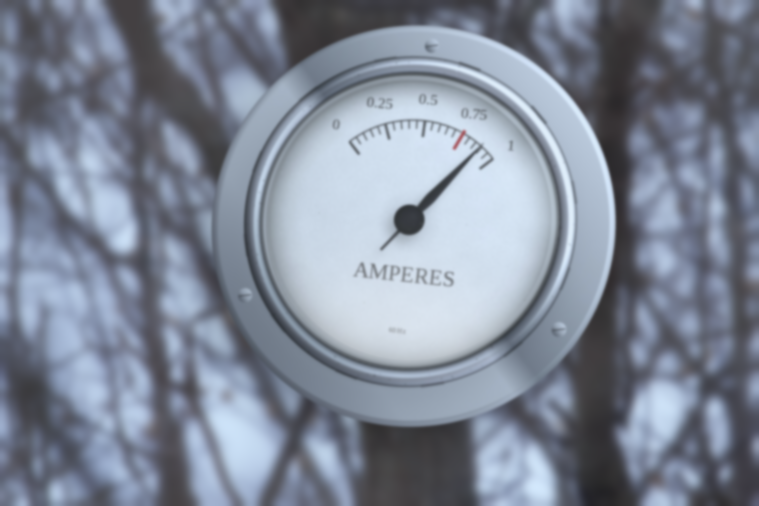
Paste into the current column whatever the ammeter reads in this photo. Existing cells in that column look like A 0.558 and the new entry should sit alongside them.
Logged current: A 0.9
